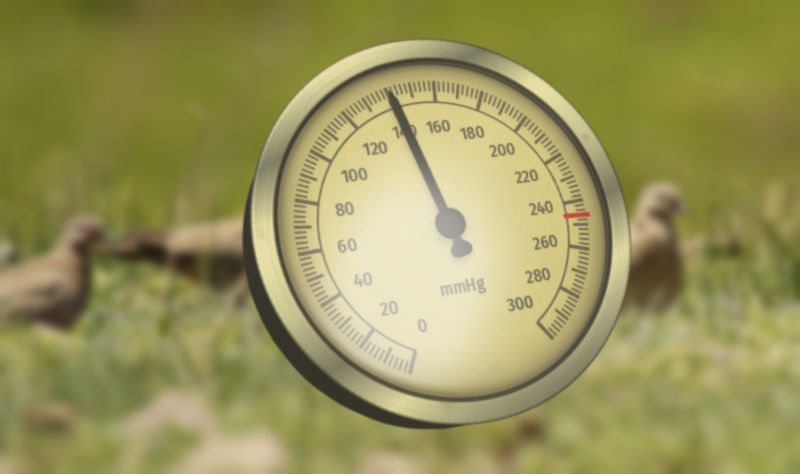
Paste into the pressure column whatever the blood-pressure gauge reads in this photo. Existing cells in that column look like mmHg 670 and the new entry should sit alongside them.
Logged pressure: mmHg 140
